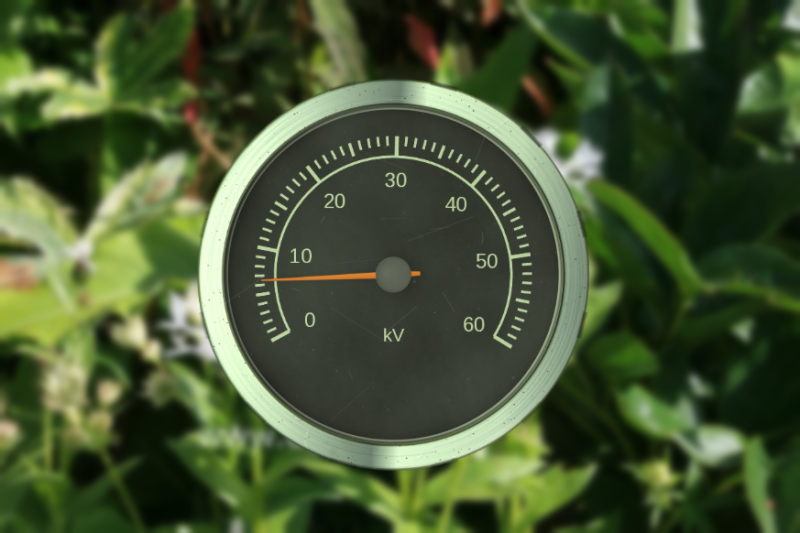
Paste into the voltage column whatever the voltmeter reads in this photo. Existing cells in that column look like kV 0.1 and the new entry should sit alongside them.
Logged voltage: kV 6.5
